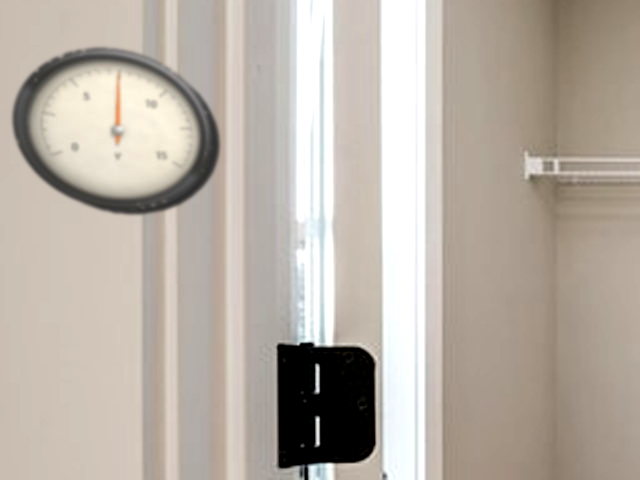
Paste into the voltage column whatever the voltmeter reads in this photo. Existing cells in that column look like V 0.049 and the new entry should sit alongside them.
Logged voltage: V 7.5
